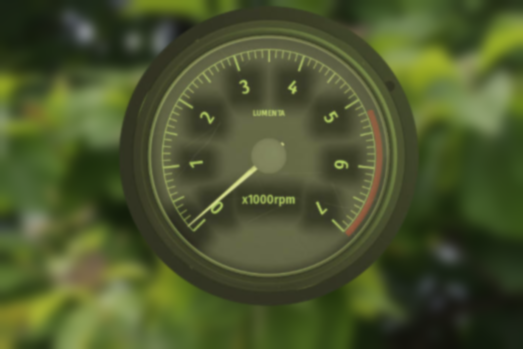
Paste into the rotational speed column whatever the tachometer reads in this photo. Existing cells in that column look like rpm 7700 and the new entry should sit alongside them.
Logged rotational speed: rpm 100
